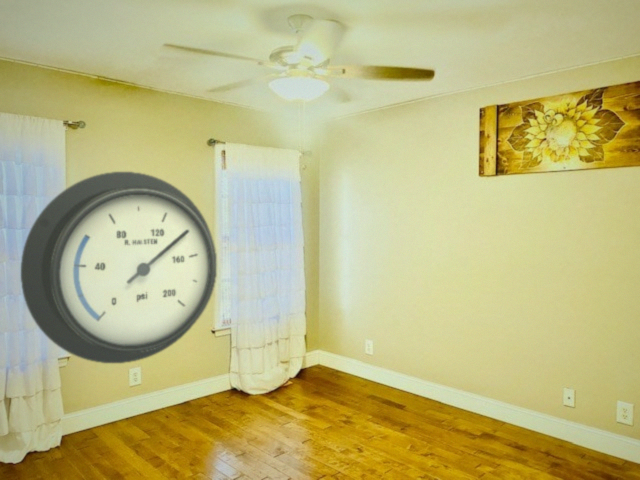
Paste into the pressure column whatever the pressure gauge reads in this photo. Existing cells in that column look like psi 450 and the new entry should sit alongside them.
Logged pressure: psi 140
